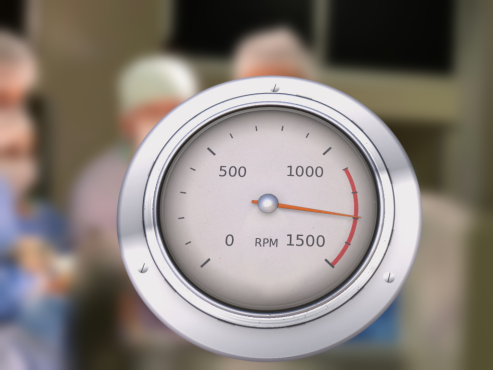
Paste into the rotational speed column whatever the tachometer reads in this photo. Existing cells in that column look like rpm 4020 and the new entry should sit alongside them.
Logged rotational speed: rpm 1300
